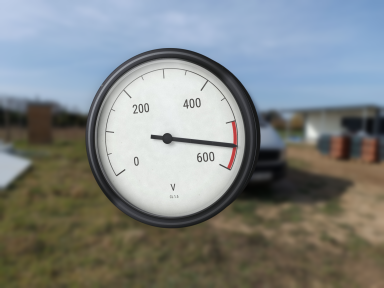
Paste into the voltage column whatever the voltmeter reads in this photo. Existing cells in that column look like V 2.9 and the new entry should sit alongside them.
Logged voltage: V 550
